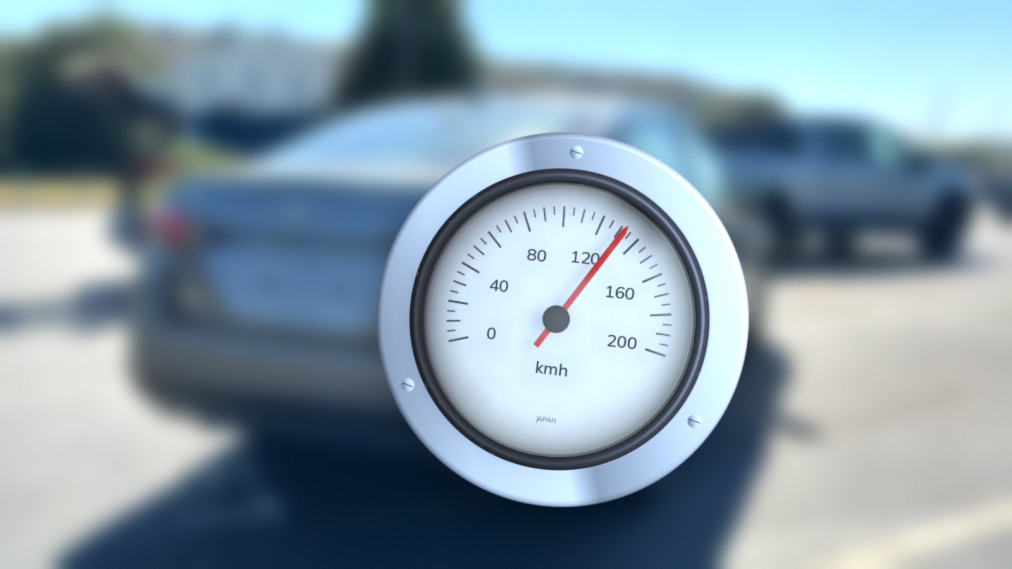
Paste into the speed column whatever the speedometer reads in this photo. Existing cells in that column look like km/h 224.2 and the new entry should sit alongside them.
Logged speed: km/h 132.5
